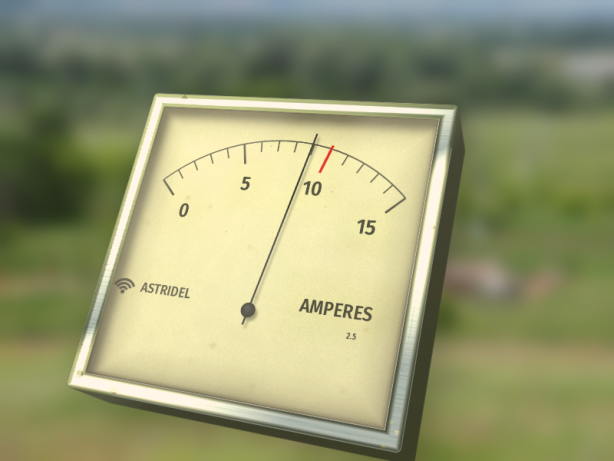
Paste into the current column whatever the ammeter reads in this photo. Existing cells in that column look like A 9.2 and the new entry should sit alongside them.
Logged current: A 9
